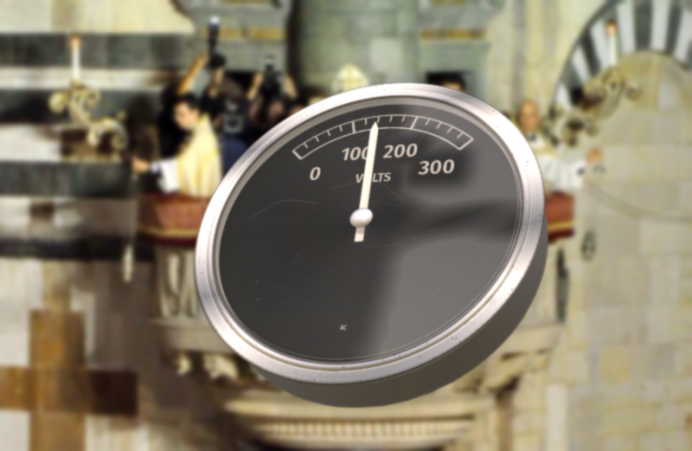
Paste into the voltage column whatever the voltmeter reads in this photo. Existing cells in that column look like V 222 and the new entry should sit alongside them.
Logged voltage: V 140
